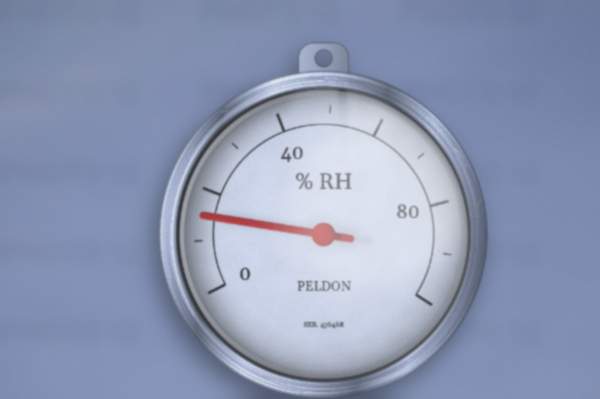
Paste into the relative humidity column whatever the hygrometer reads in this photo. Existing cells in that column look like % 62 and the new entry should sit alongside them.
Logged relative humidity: % 15
